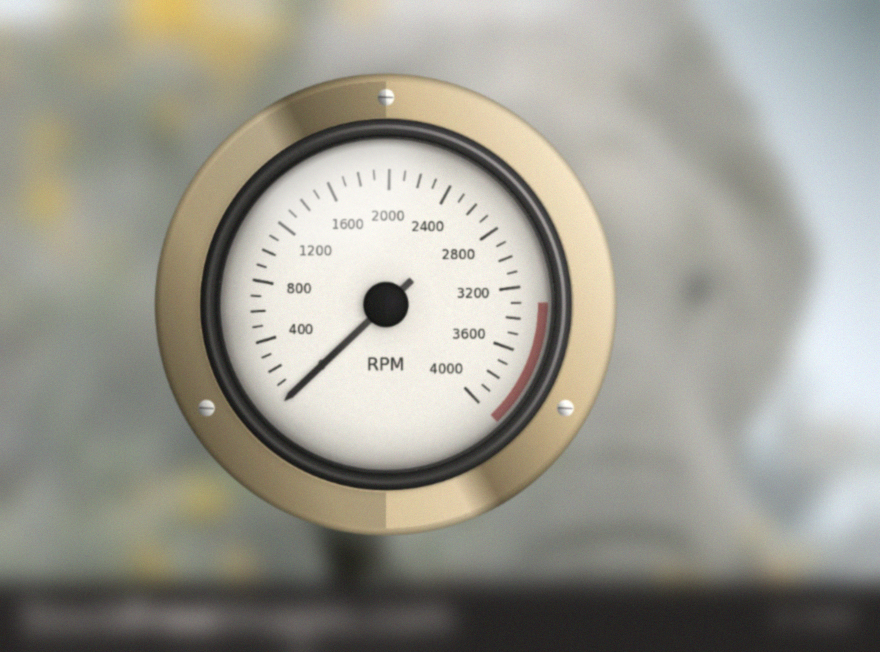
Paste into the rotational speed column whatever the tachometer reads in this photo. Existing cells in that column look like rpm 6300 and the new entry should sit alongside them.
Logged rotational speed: rpm 0
